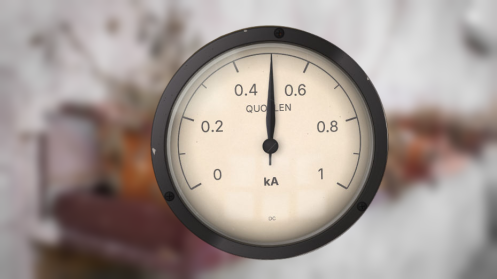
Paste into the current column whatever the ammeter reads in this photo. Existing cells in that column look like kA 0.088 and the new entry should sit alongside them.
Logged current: kA 0.5
